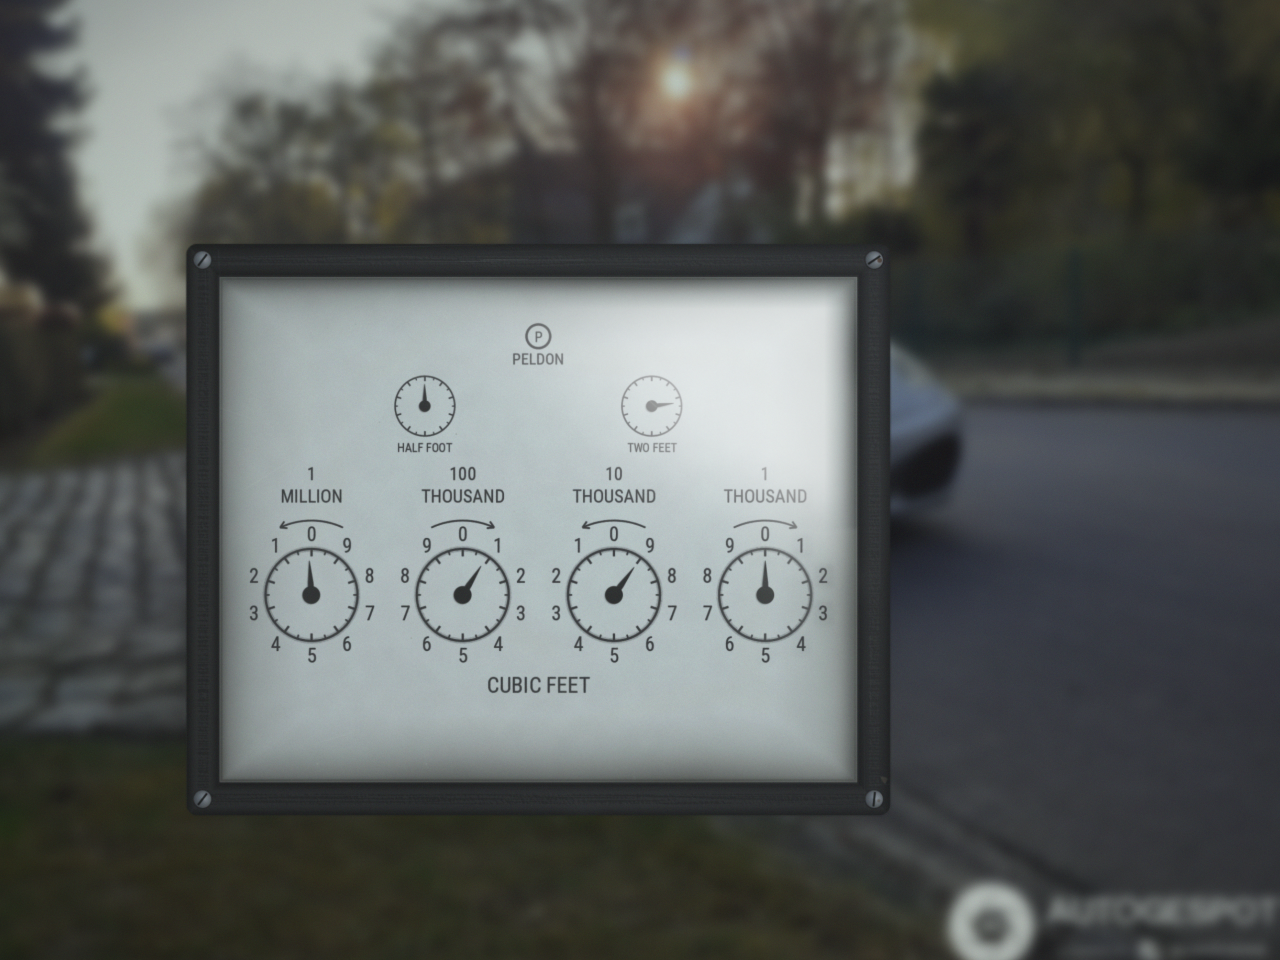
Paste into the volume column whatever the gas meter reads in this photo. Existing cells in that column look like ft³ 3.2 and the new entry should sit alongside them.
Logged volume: ft³ 9000
